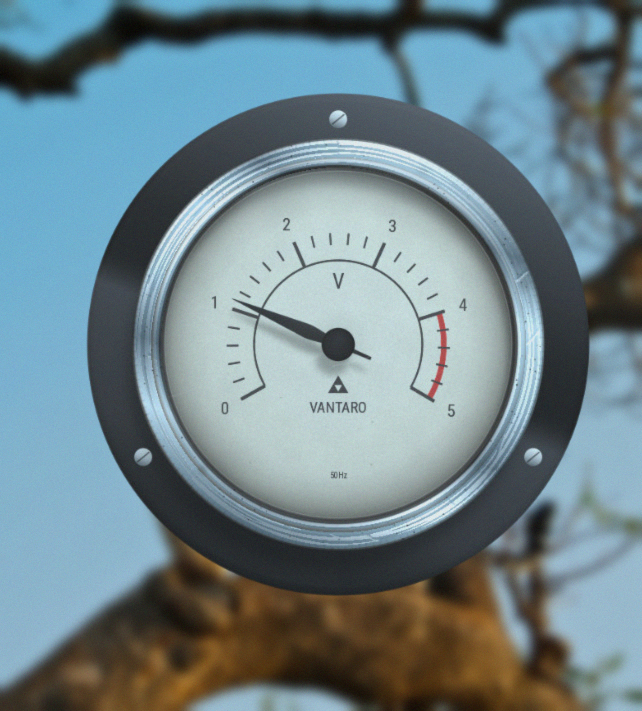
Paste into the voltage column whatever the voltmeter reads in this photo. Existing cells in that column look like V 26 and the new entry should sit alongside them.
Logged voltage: V 1.1
